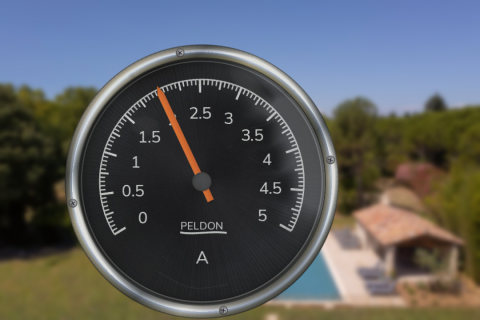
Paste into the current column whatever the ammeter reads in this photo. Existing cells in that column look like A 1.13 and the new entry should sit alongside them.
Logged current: A 2
